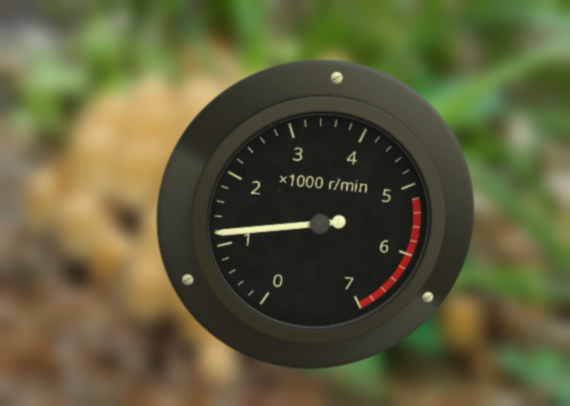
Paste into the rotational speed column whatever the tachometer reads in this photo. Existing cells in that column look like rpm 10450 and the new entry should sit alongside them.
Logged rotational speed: rpm 1200
